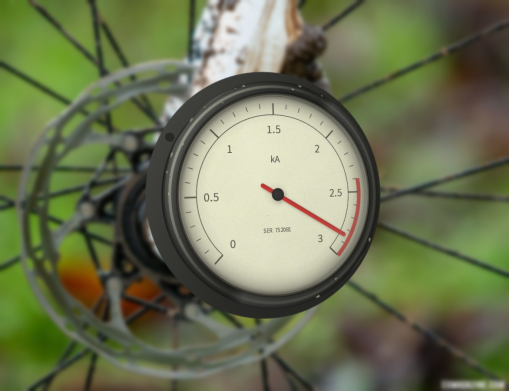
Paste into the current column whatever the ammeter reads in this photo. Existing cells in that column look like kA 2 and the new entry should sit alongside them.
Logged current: kA 2.85
